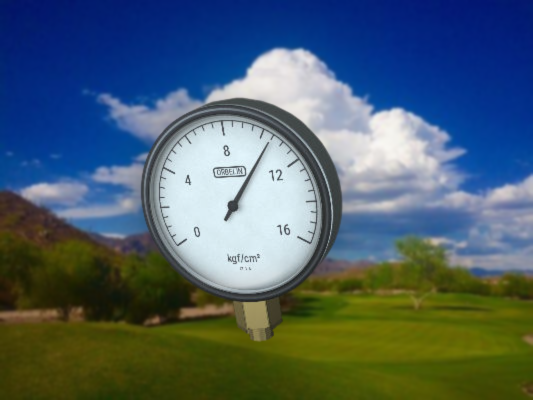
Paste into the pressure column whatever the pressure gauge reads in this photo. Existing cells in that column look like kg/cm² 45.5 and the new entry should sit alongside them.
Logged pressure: kg/cm² 10.5
